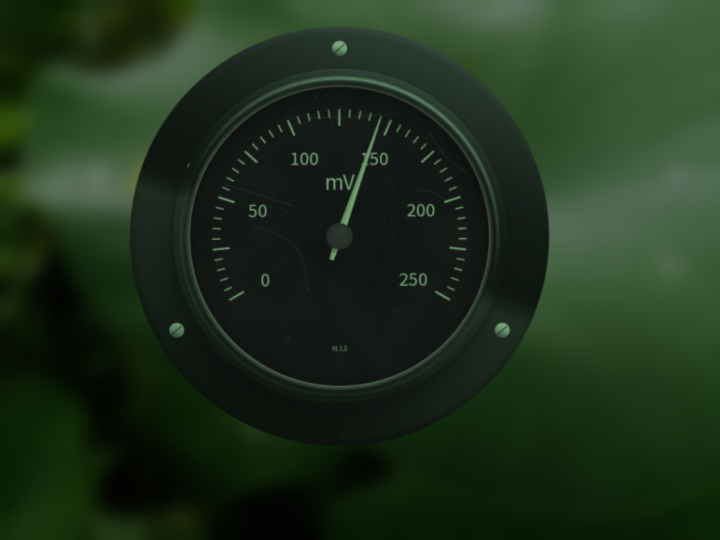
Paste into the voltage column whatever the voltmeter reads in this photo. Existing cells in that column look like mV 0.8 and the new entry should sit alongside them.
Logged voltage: mV 145
